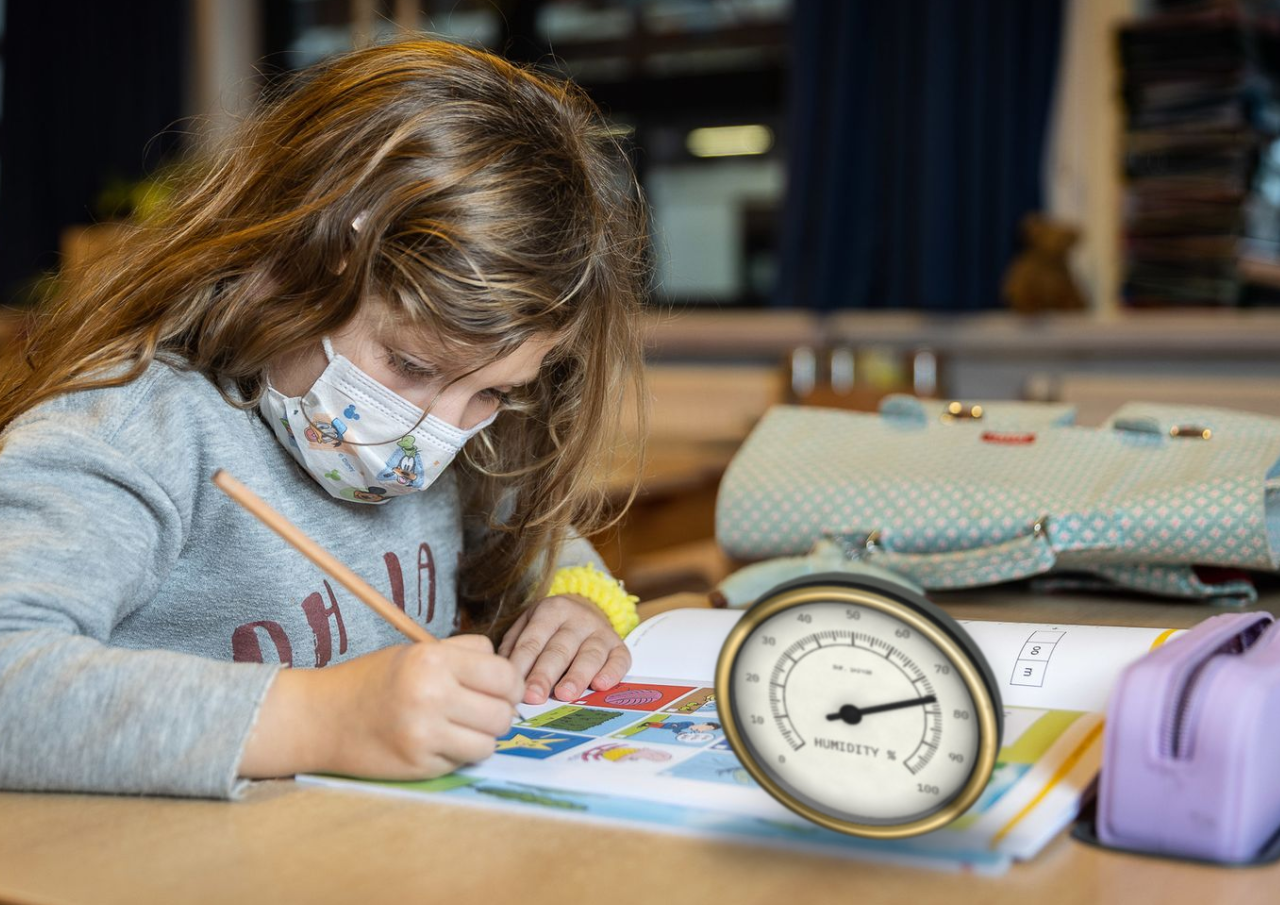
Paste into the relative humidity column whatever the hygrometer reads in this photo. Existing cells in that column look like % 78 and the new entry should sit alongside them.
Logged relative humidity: % 75
